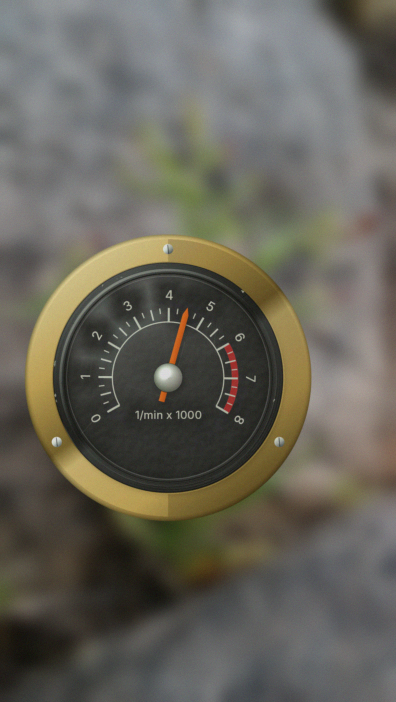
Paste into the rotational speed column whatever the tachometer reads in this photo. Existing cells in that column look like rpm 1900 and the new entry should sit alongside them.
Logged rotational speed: rpm 4500
